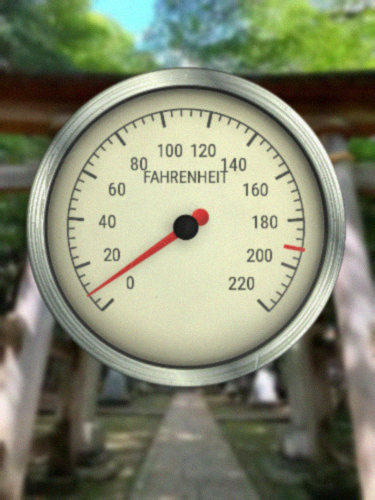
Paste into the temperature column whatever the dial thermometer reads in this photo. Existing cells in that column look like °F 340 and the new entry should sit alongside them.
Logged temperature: °F 8
